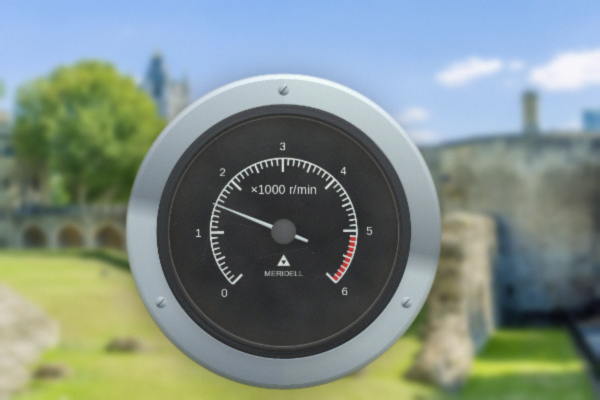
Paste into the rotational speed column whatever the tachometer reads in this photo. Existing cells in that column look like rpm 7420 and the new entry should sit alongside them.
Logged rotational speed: rpm 1500
